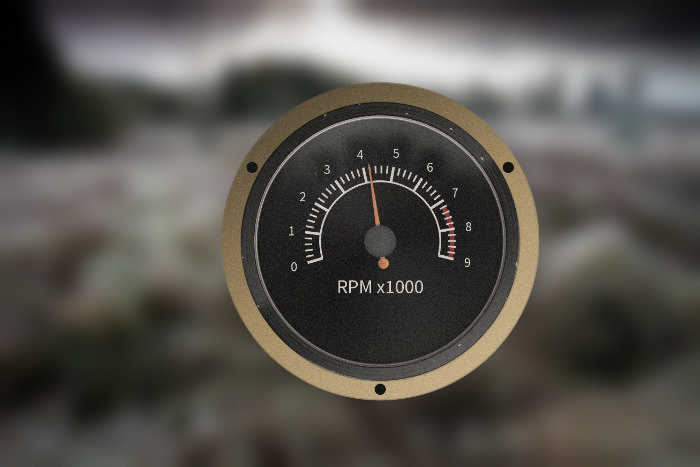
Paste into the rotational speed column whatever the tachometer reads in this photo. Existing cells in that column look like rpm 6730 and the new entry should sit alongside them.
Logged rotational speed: rpm 4200
